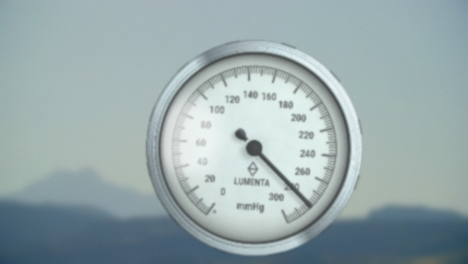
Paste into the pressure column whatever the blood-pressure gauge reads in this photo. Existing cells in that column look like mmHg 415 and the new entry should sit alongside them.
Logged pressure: mmHg 280
